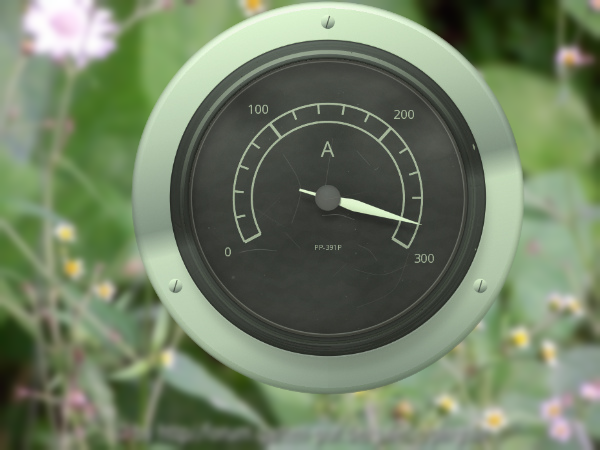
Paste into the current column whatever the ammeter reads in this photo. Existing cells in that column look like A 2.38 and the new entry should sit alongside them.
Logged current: A 280
